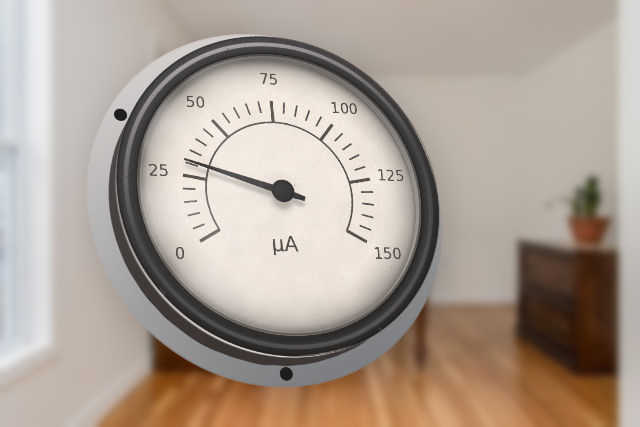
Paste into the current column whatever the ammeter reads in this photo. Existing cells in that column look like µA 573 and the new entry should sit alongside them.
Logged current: µA 30
